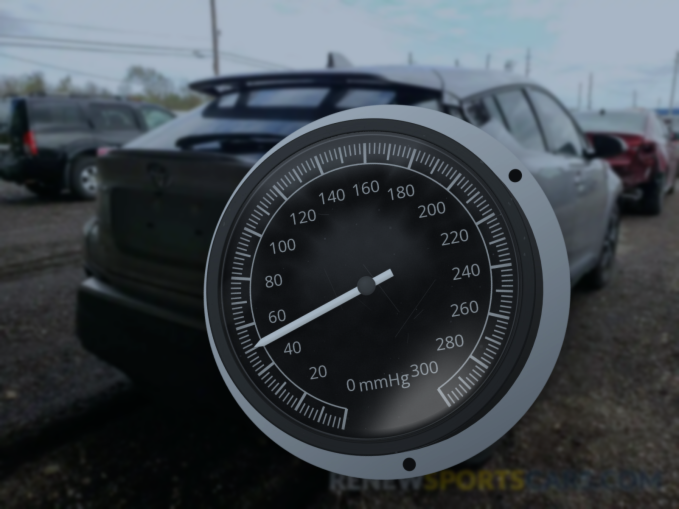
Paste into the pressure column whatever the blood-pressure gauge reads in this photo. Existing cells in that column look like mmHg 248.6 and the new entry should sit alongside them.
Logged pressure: mmHg 50
